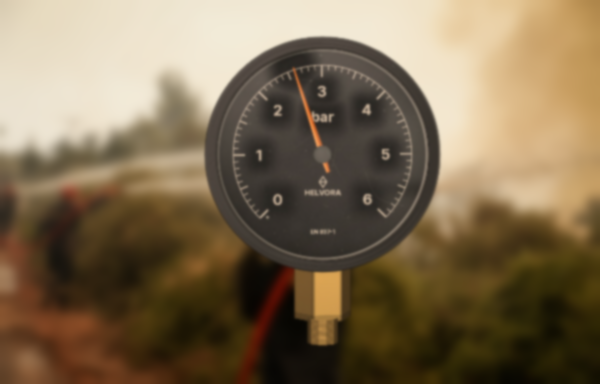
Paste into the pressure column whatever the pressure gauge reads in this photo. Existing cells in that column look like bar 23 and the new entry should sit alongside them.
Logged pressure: bar 2.6
